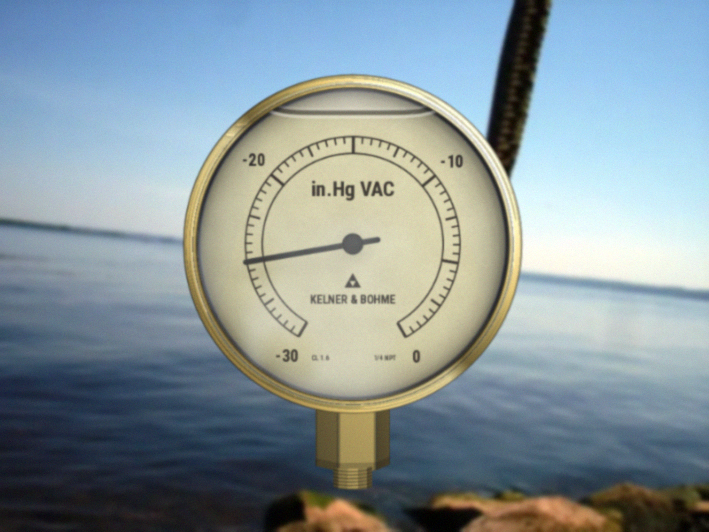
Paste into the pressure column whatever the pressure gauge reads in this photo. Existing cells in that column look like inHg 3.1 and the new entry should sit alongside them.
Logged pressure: inHg -25
